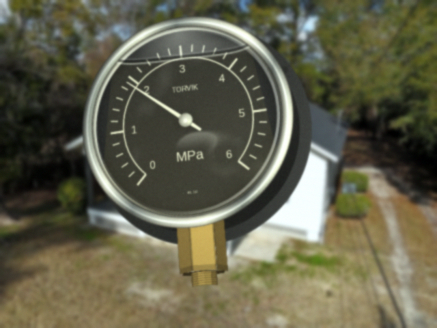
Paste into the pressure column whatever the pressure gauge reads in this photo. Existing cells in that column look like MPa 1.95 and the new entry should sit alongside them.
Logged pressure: MPa 1.9
